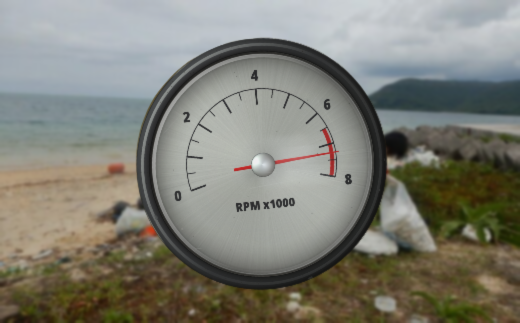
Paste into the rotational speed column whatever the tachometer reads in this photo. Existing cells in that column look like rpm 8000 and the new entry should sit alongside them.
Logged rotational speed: rpm 7250
